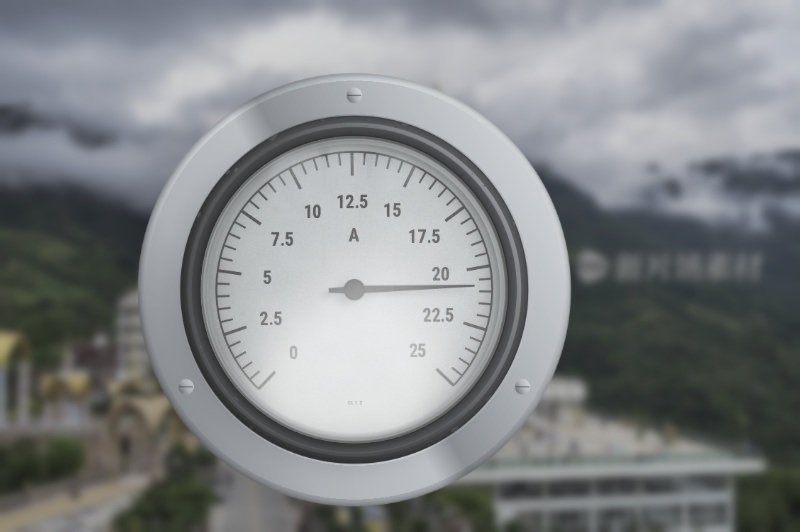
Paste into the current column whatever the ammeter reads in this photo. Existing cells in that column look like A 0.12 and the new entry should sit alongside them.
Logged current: A 20.75
